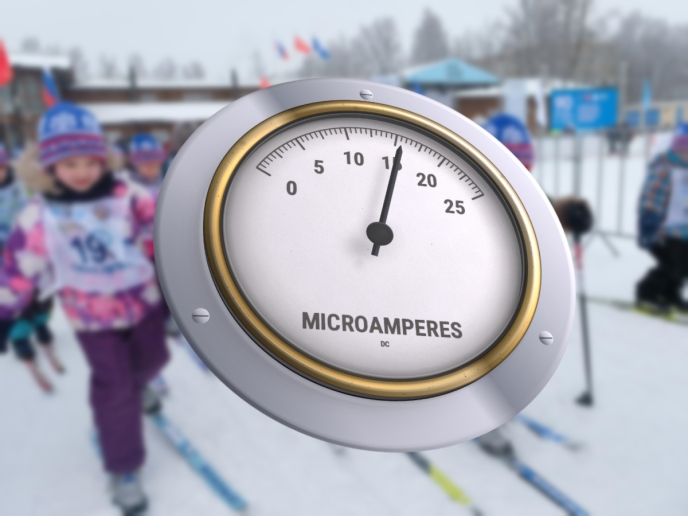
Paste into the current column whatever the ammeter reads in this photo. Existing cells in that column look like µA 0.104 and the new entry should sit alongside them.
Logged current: µA 15.5
